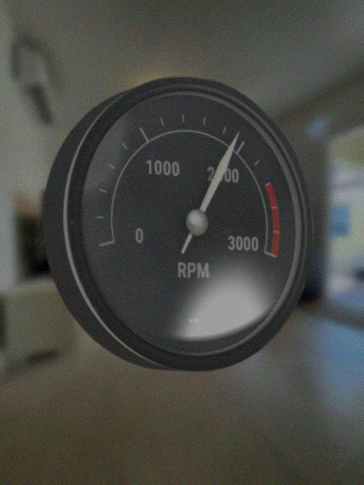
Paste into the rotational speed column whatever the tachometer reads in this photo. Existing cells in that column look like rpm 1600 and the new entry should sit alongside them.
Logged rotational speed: rpm 1900
